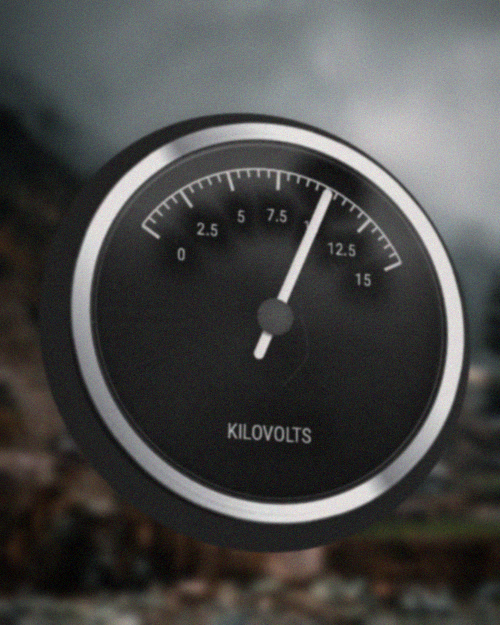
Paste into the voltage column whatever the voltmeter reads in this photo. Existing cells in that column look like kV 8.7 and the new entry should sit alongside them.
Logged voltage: kV 10
